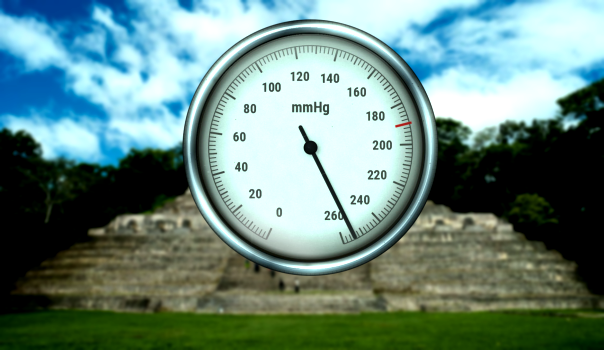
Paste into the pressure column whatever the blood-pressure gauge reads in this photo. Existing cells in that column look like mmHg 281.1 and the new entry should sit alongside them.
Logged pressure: mmHg 254
